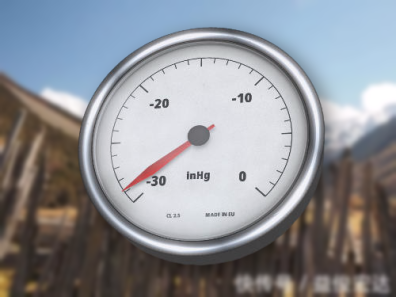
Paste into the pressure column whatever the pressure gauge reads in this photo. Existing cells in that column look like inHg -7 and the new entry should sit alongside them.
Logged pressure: inHg -29
